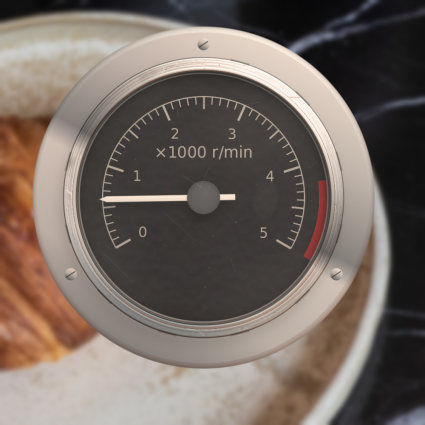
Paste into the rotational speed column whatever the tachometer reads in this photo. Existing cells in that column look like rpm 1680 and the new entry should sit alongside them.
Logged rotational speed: rpm 600
